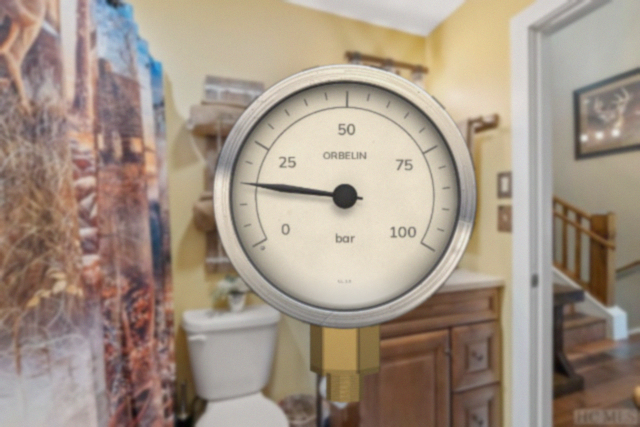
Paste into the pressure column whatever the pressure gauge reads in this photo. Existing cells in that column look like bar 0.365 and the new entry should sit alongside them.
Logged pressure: bar 15
